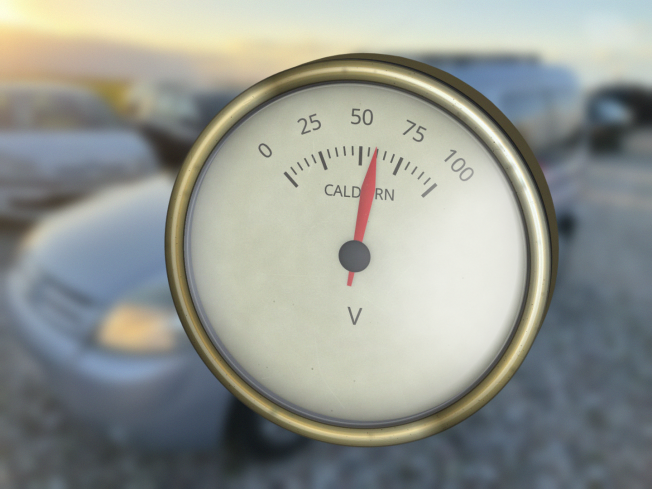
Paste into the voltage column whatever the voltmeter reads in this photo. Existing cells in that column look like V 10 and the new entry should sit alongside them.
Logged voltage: V 60
